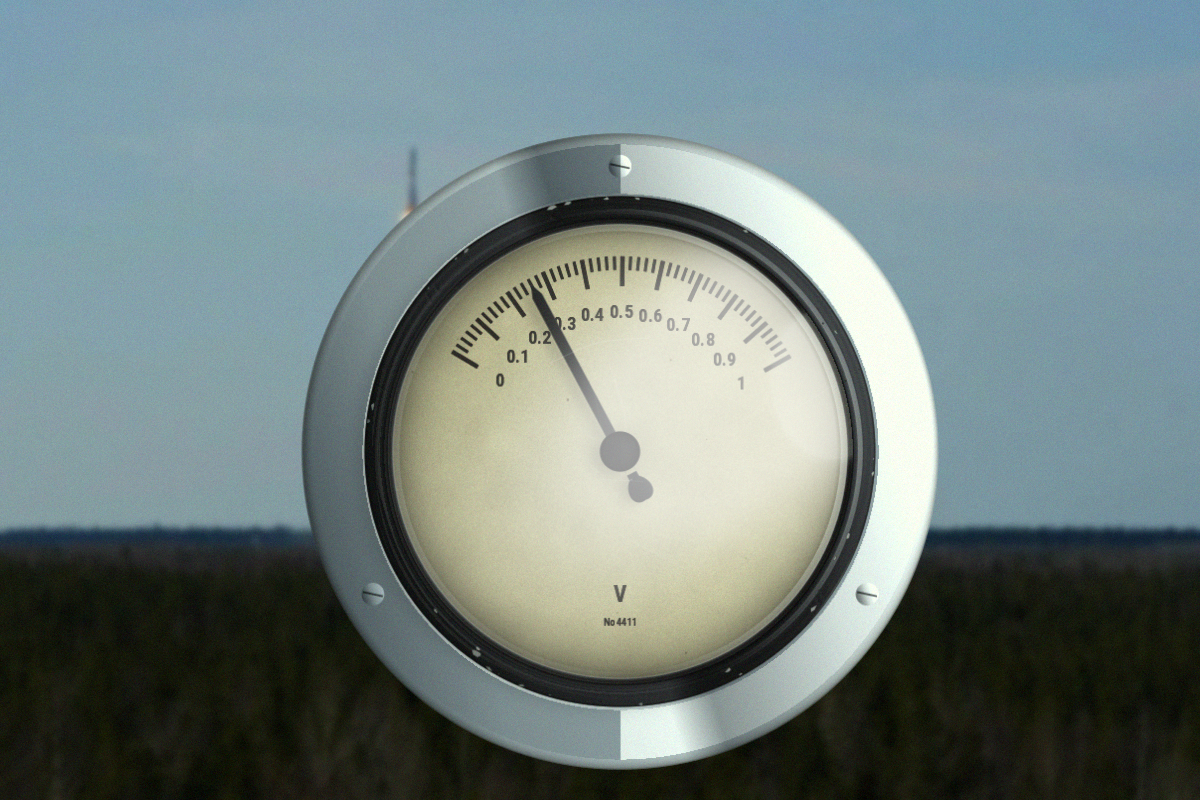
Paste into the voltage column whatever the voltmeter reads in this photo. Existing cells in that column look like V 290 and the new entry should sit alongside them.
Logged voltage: V 0.26
